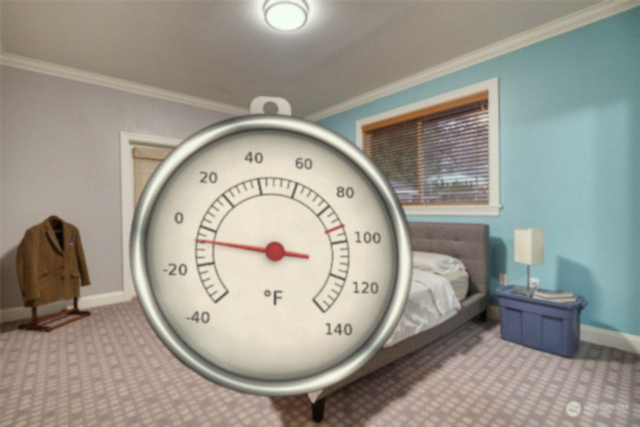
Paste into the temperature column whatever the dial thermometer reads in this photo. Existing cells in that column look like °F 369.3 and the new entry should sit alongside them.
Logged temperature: °F -8
